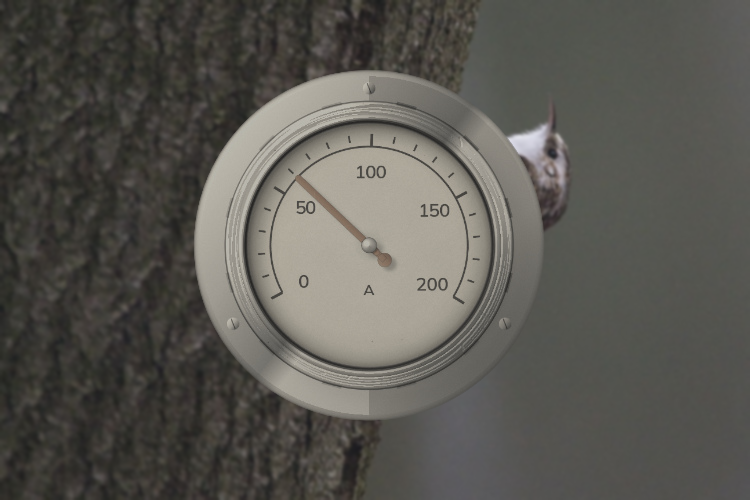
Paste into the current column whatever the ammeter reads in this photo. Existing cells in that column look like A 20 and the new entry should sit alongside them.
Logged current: A 60
